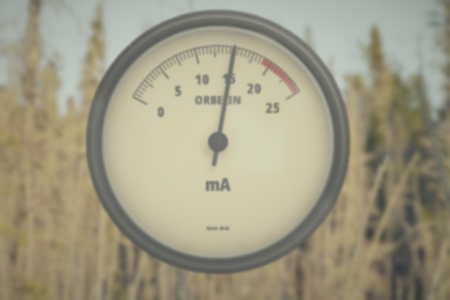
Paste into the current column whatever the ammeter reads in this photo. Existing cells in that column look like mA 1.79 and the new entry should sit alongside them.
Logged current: mA 15
